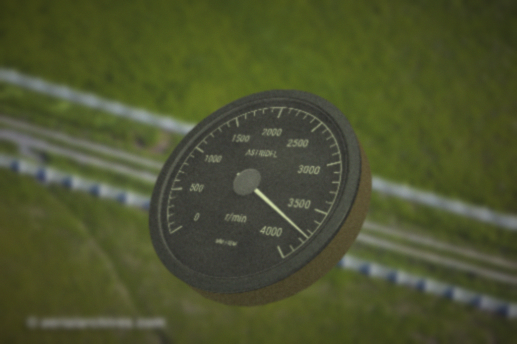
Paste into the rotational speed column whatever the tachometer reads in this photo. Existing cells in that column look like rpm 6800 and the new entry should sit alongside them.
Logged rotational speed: rpm 3750
